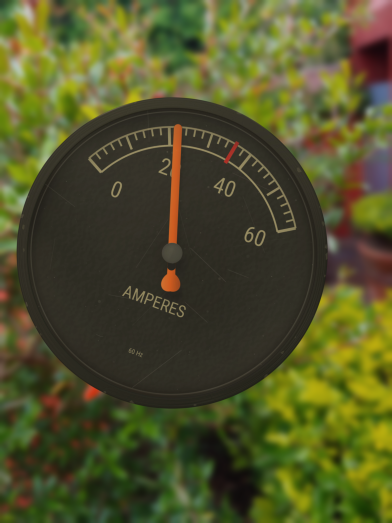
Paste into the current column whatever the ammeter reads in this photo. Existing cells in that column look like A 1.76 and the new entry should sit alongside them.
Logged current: A 22
